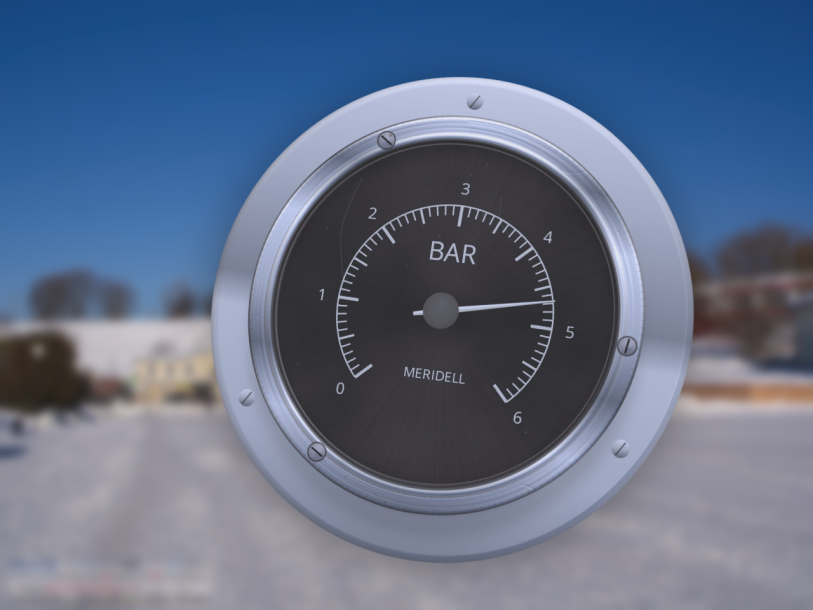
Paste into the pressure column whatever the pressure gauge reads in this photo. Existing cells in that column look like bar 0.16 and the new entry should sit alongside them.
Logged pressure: bar 4.7
